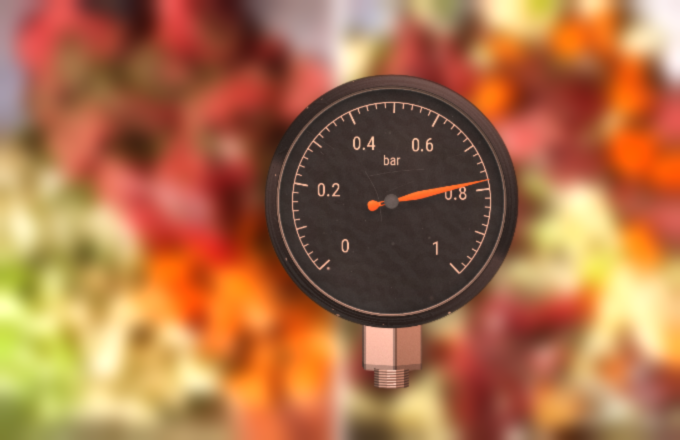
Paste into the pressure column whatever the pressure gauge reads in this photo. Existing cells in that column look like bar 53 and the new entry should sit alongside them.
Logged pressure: bar 0.78
